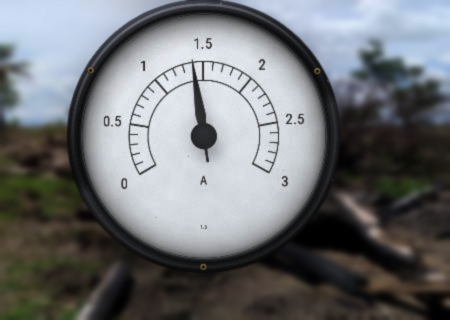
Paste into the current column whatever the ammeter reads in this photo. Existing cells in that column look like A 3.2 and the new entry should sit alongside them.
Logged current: A 1.4
